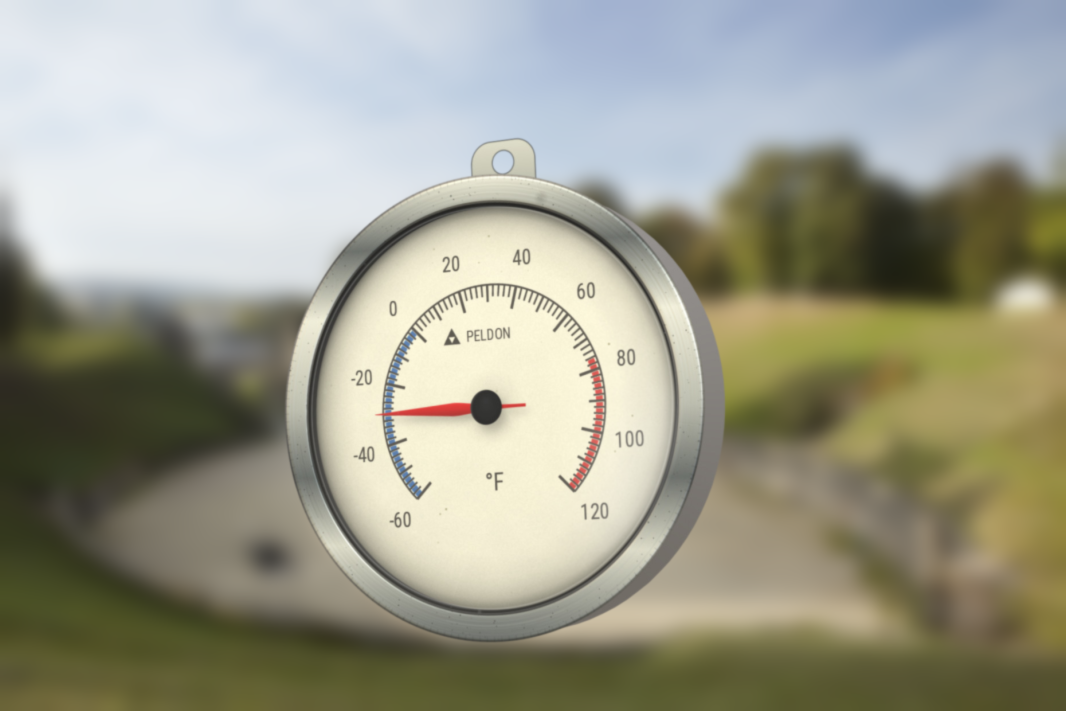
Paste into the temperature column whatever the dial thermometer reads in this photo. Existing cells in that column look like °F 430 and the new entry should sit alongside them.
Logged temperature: °F -30
